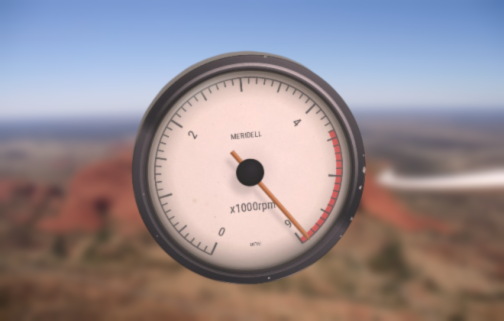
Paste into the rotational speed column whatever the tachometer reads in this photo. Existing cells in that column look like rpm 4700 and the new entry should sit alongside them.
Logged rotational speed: rpm 5900
